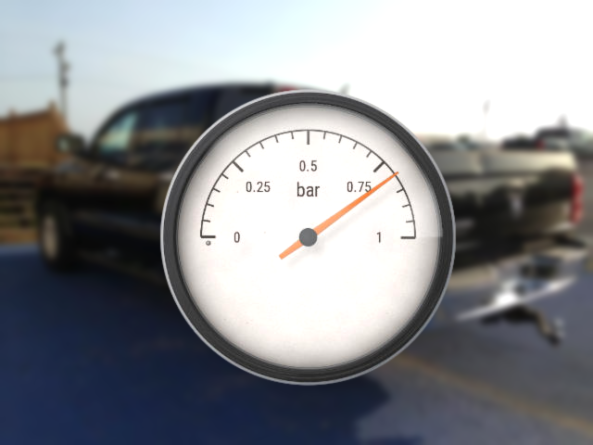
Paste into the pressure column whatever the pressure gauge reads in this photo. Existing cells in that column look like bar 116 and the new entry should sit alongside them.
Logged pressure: bar 0.8
